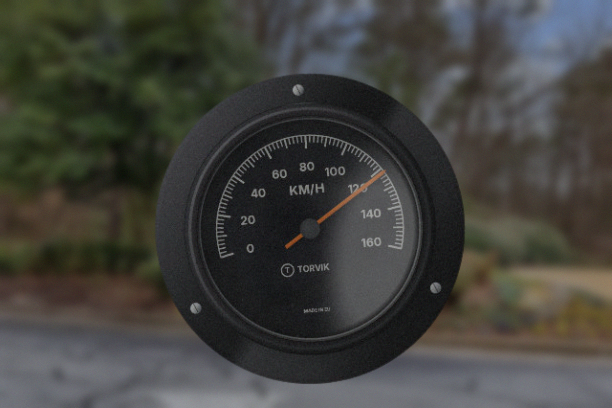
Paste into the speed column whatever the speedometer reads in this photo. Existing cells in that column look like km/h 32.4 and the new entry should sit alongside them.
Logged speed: km/h 122
